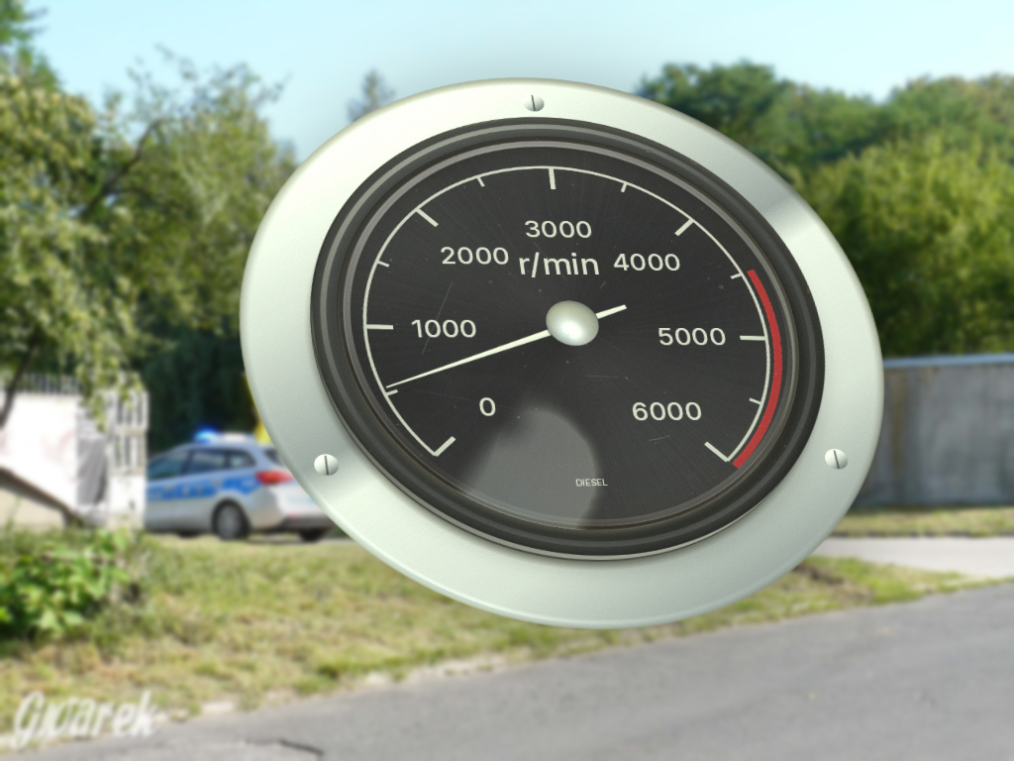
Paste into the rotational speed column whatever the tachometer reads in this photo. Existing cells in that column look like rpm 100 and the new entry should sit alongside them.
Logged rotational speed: rpm 500
